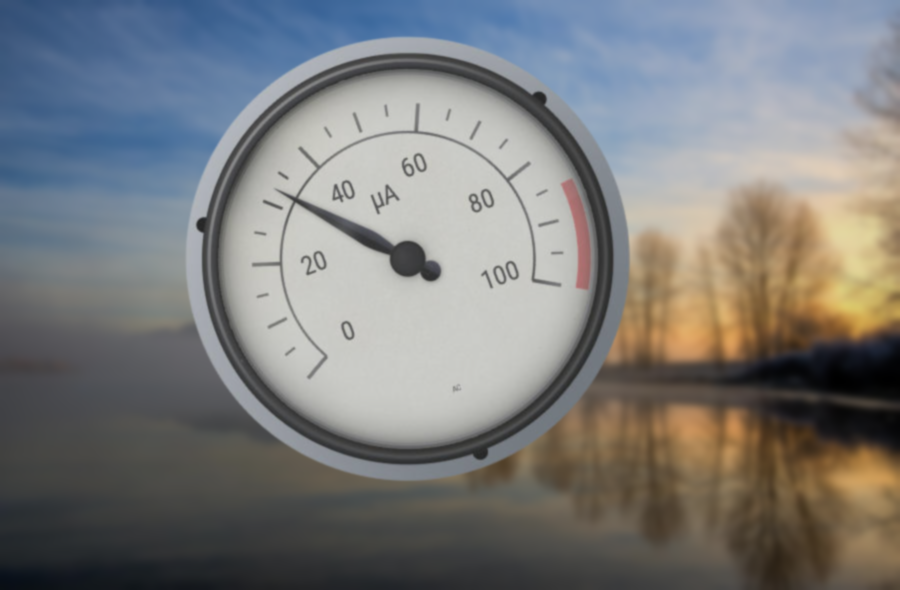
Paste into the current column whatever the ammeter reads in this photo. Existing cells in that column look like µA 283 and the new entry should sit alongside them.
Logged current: µA 32.5
